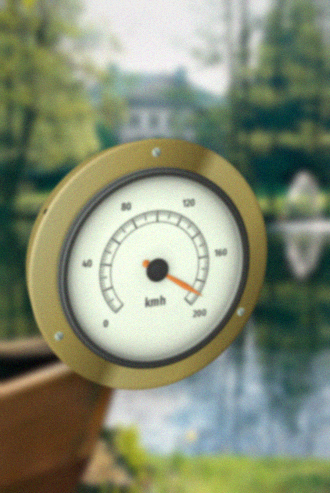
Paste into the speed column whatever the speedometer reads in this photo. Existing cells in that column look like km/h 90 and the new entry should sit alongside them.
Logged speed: km/h 190
